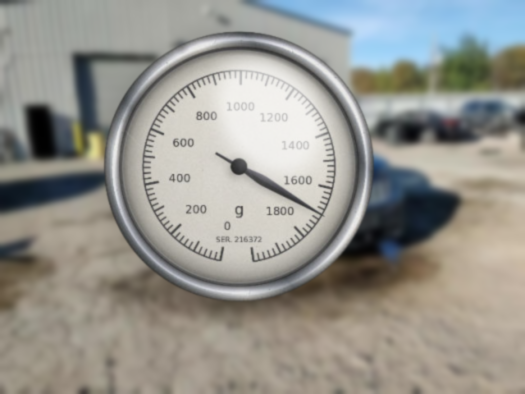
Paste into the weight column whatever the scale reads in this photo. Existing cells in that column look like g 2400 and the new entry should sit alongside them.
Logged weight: g 1700
